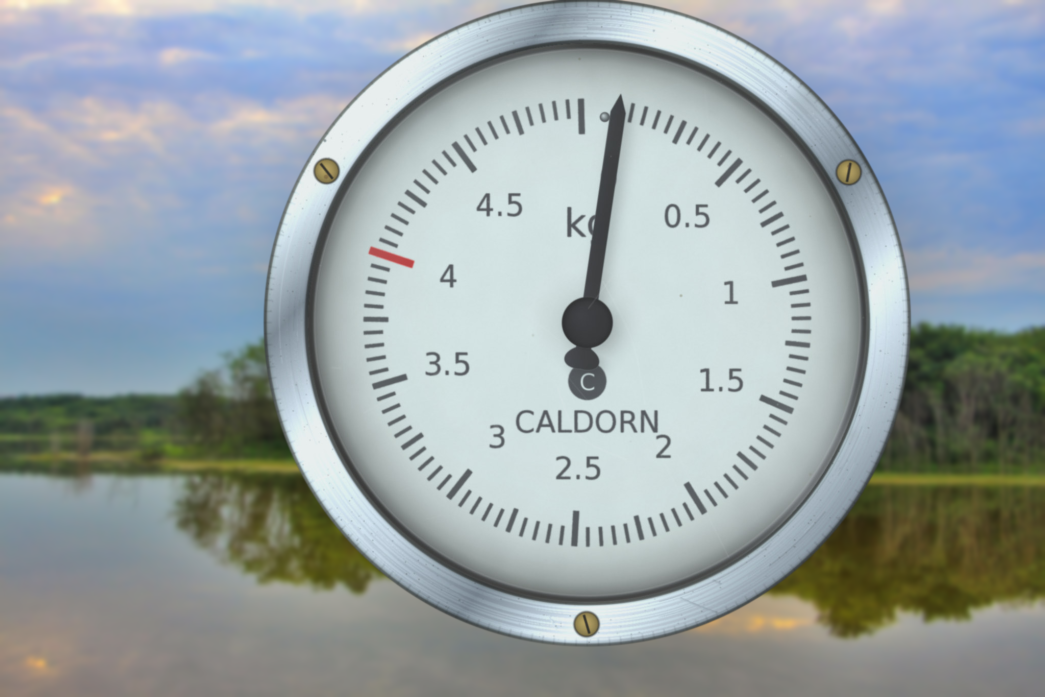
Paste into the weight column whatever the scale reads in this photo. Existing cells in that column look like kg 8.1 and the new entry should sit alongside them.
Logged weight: kg 0
